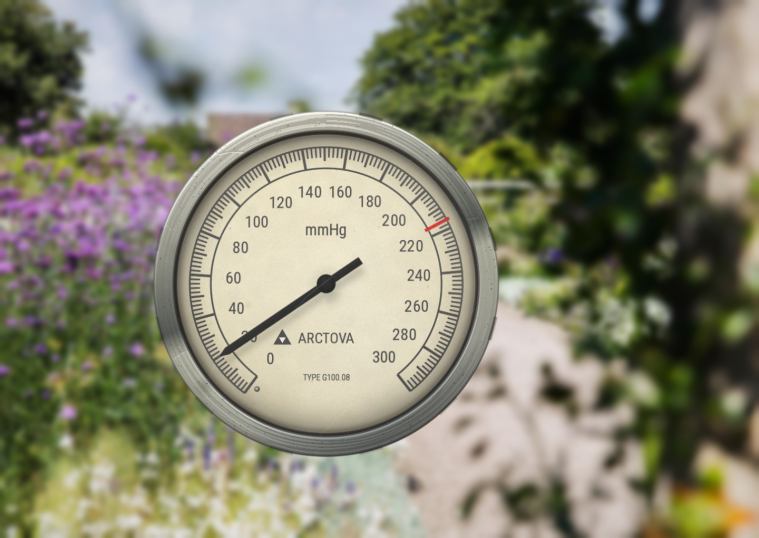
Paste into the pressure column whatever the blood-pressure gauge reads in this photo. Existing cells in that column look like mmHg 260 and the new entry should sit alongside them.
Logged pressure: mmHg 20
